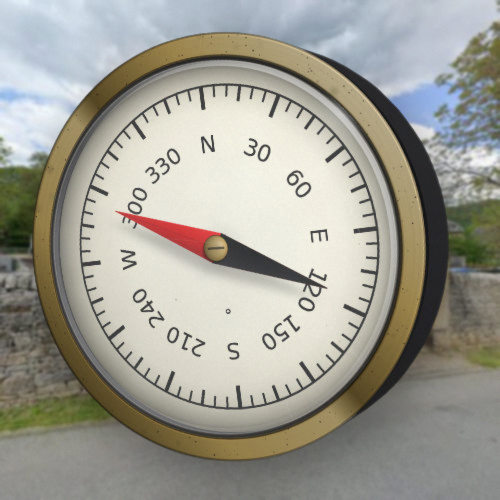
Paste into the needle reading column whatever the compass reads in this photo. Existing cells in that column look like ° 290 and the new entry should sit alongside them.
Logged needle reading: ° 295
